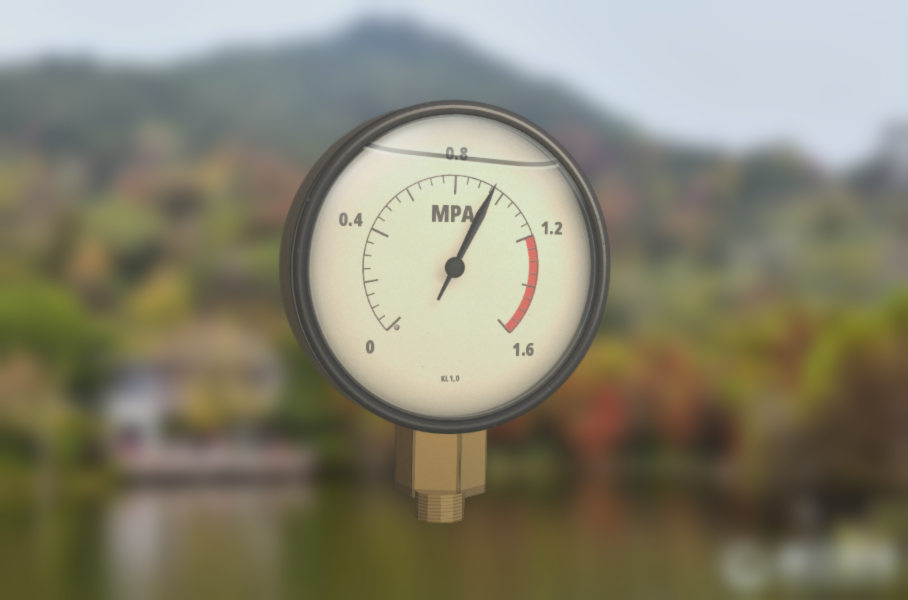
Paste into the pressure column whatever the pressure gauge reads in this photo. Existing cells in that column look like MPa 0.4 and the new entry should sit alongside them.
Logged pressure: MPa 0.95
